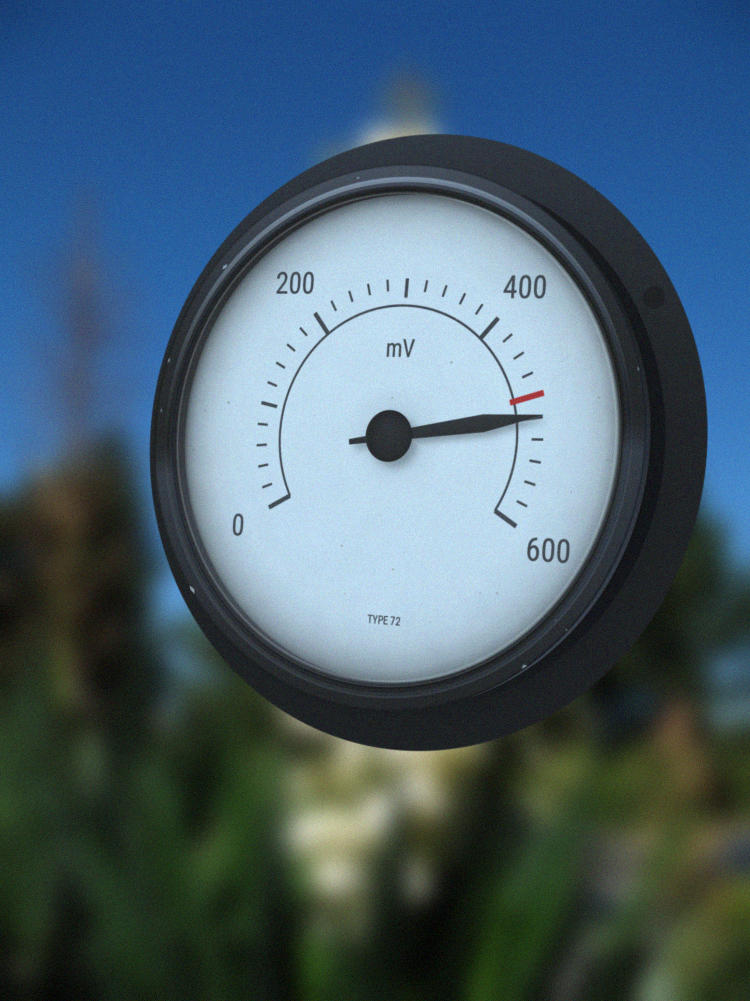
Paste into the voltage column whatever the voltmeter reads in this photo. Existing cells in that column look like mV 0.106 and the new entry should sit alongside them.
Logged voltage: mV 500
